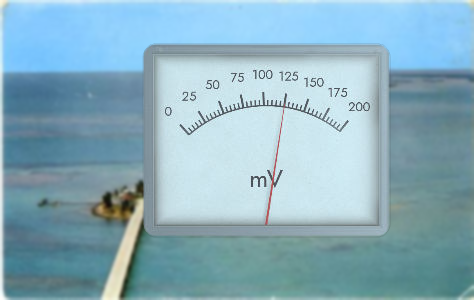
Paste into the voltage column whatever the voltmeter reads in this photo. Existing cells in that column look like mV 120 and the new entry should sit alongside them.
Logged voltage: mV 125
